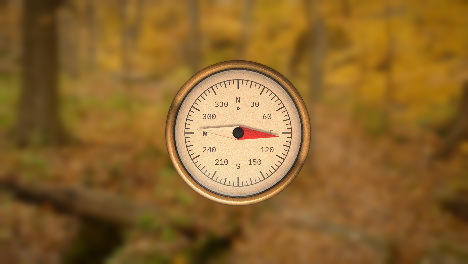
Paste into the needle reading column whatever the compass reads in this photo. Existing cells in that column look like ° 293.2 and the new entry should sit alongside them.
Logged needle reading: ° 95
